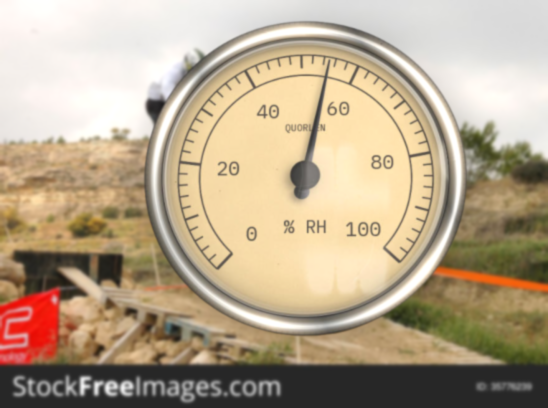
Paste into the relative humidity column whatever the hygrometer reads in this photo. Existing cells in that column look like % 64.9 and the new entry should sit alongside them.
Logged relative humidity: % 55
